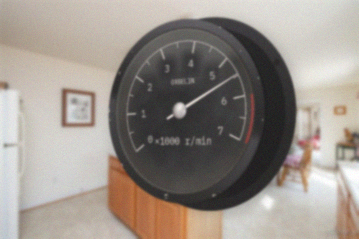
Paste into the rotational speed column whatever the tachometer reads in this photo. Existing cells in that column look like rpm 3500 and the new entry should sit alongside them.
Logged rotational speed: rpm 5500
